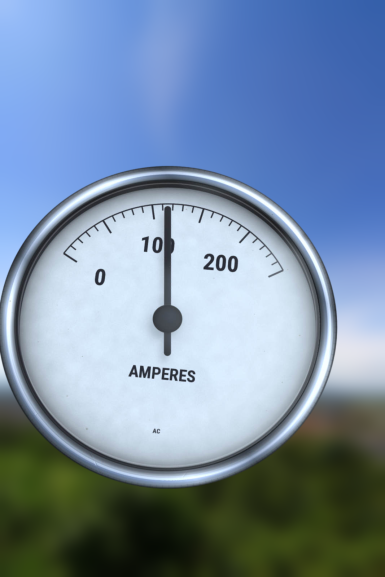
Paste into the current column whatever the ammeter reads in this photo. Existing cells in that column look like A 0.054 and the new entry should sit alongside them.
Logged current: A 115
